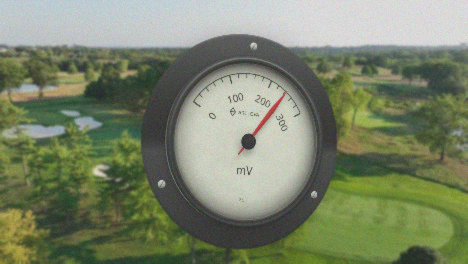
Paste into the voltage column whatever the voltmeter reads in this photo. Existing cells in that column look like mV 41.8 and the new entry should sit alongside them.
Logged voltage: mV 240
